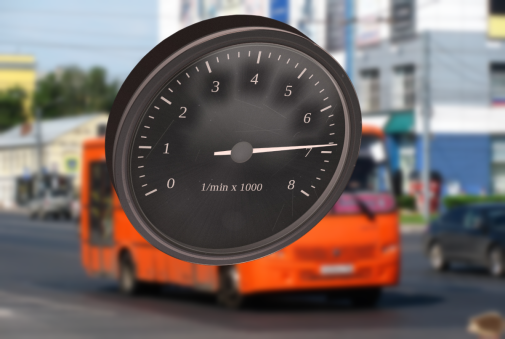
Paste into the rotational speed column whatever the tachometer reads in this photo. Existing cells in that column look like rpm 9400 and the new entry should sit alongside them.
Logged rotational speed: rpm 6800
